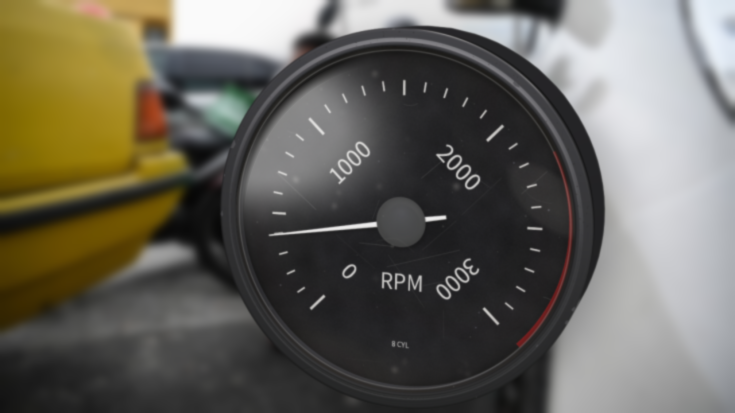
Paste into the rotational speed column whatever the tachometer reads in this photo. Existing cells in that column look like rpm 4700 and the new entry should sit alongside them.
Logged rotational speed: rpm 400
